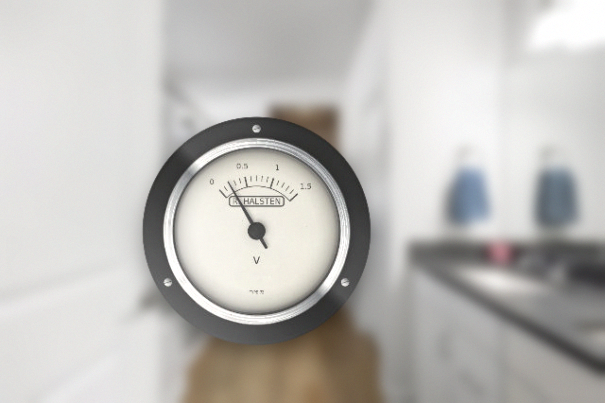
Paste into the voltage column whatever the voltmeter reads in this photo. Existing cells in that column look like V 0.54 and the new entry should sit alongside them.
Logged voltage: V 0.2
